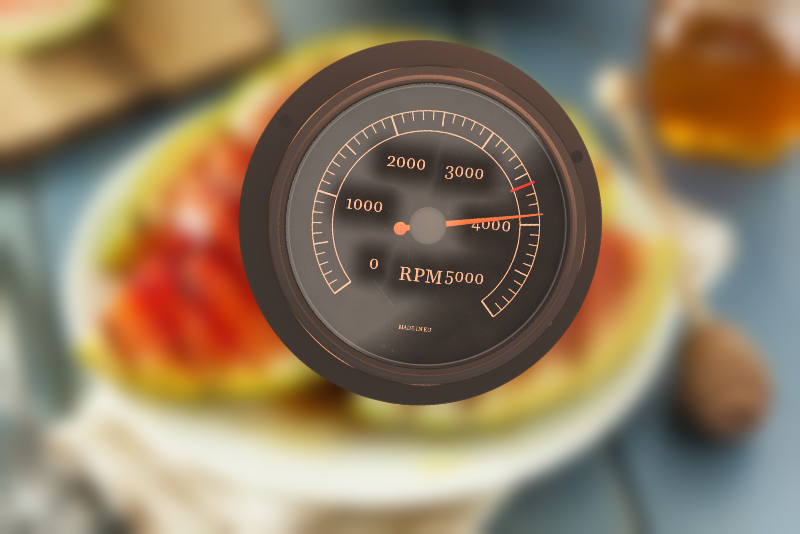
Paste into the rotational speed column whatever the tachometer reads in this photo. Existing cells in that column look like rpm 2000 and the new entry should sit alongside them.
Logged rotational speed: rpm 3900
